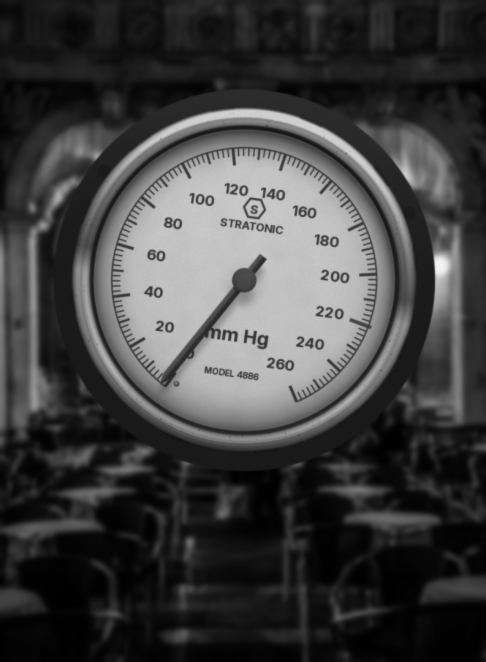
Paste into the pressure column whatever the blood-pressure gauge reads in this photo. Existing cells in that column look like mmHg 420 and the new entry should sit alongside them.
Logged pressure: mmHg 2
